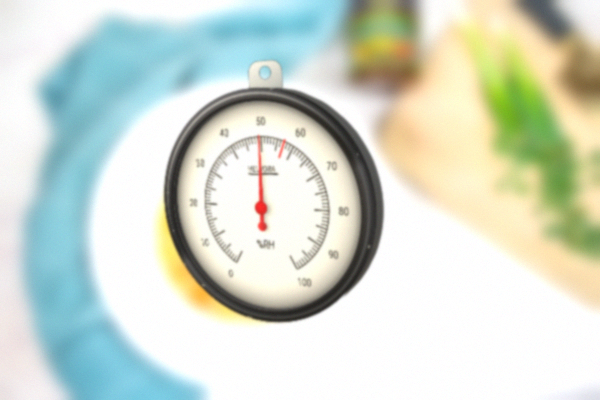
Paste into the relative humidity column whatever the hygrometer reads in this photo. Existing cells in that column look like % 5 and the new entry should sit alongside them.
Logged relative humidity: % 50
